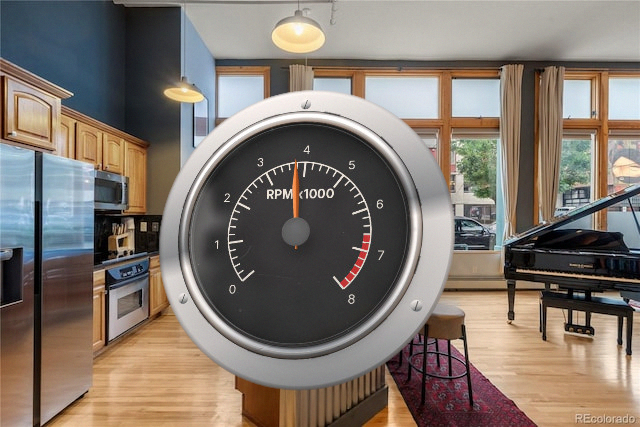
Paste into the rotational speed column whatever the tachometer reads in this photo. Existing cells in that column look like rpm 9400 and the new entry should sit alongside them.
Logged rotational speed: rpm 3800
